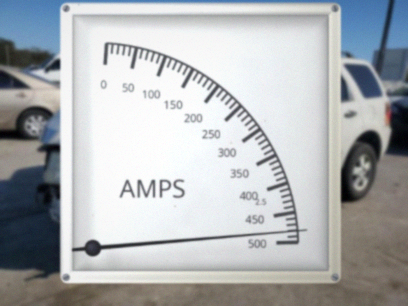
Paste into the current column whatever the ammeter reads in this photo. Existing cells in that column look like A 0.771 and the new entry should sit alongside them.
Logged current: A 480
